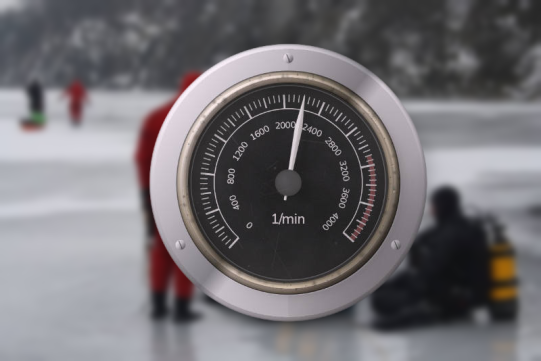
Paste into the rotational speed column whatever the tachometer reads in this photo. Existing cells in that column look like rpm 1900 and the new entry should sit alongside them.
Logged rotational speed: rpm 2200
